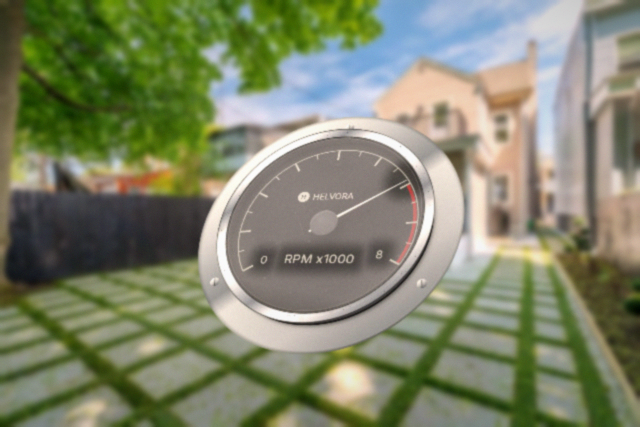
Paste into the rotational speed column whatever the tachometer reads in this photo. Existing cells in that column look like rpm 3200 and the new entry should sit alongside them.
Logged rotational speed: rpm 6000
